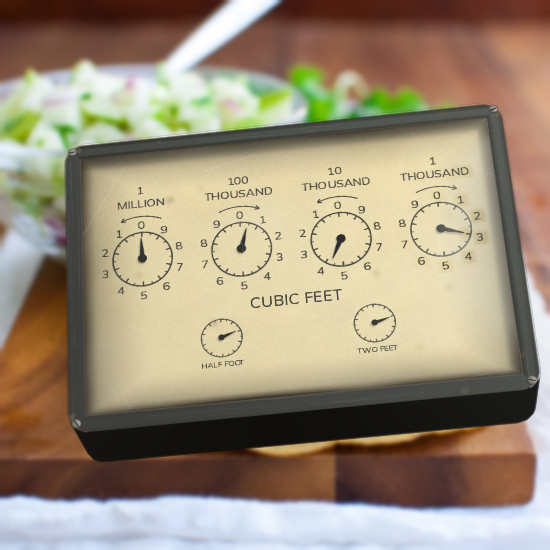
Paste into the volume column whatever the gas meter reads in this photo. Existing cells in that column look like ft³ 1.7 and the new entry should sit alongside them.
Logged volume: ft³ 4300
